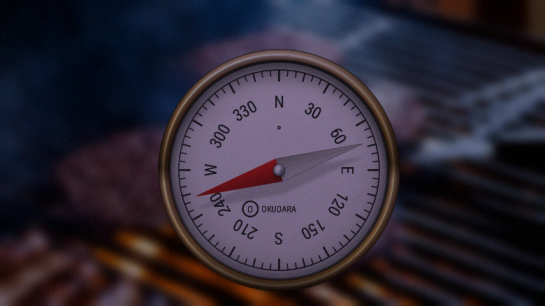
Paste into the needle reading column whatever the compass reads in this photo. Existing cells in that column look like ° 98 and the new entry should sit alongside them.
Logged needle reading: ° 252.5
